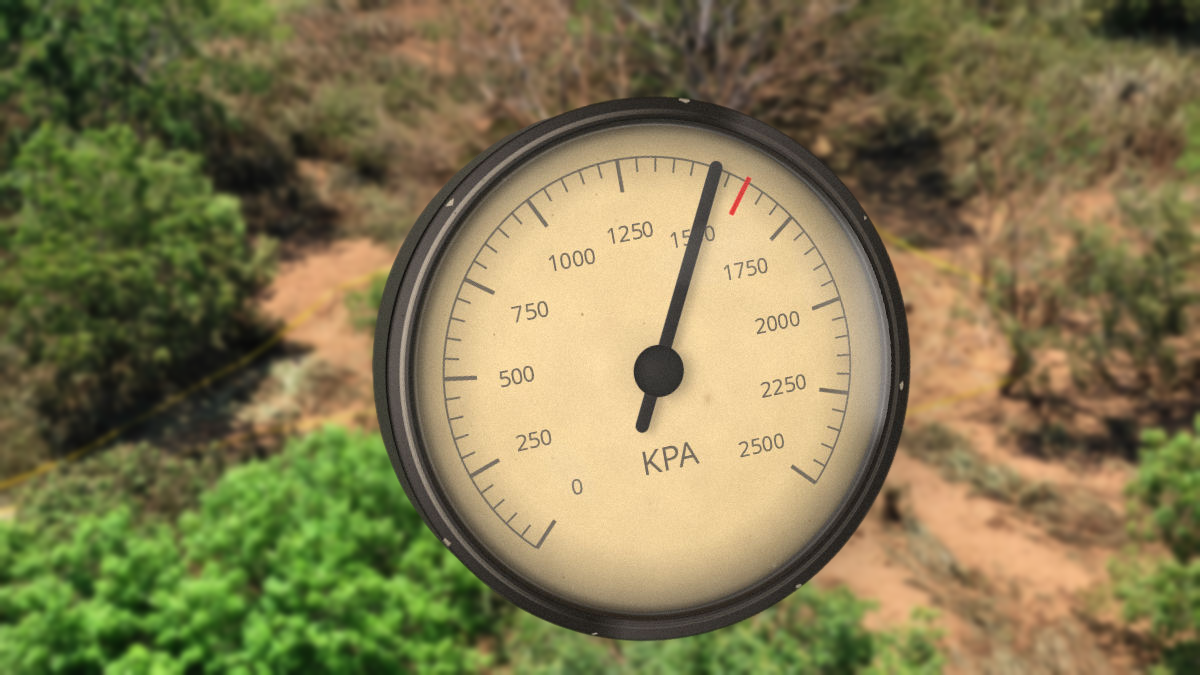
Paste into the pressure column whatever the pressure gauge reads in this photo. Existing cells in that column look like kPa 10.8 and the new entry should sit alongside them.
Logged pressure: kPa 1500
